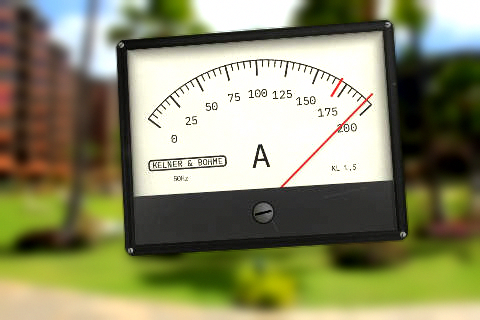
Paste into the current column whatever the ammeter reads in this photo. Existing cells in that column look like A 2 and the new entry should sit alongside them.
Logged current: A 195
